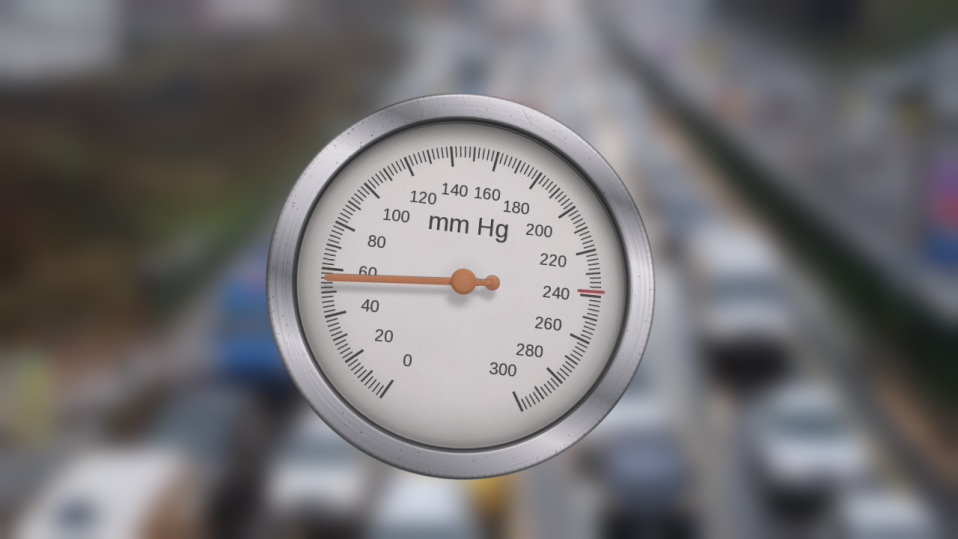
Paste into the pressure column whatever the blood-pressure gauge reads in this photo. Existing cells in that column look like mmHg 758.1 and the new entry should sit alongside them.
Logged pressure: mmHg 56
